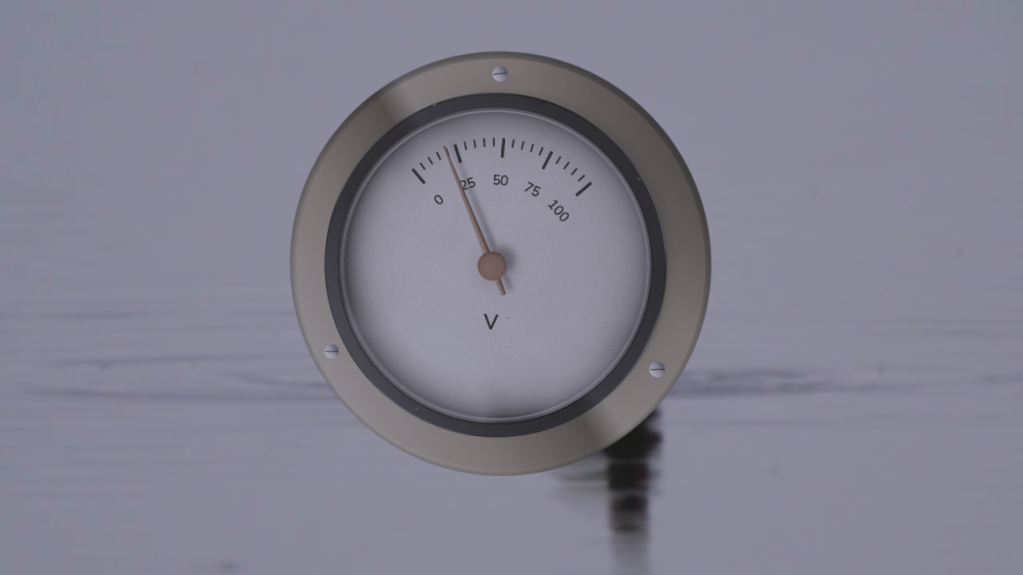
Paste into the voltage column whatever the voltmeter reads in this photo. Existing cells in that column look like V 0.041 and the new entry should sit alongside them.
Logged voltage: V 20
